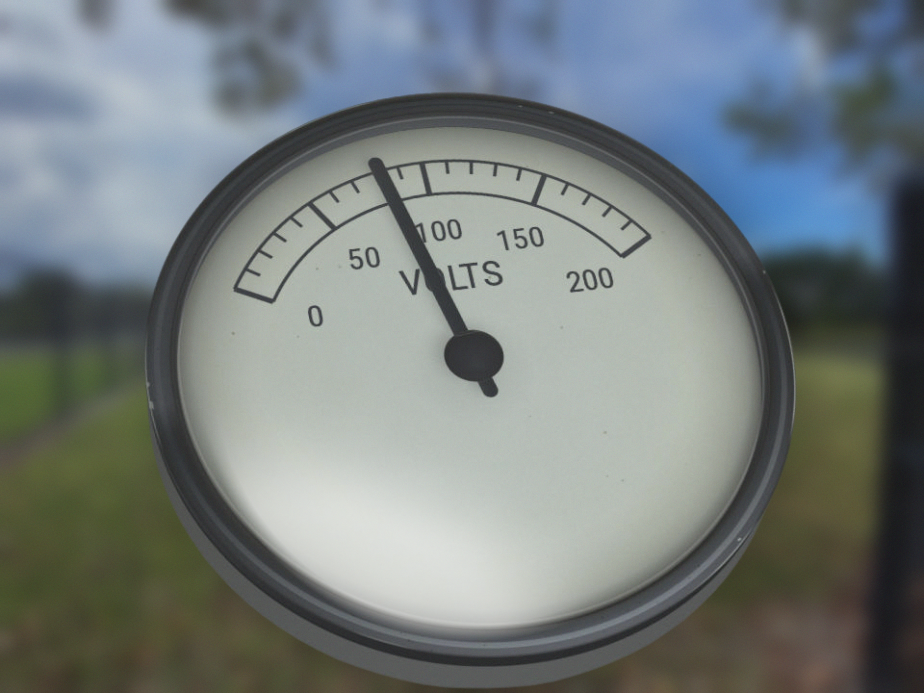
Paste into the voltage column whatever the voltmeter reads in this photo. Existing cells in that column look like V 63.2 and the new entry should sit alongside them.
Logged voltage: V 80
